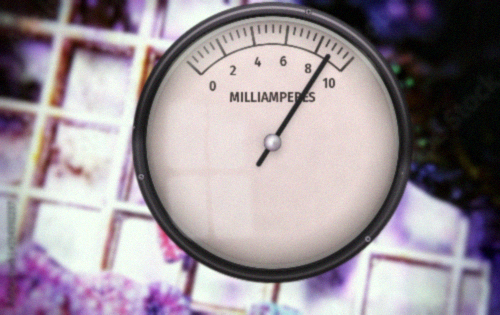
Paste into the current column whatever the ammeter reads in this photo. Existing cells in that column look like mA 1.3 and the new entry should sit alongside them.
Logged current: mA 8.8
